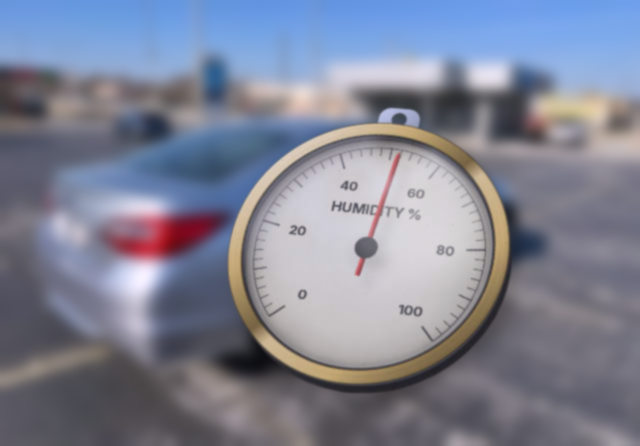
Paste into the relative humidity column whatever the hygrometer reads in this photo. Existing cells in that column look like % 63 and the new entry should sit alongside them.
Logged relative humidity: % 52
